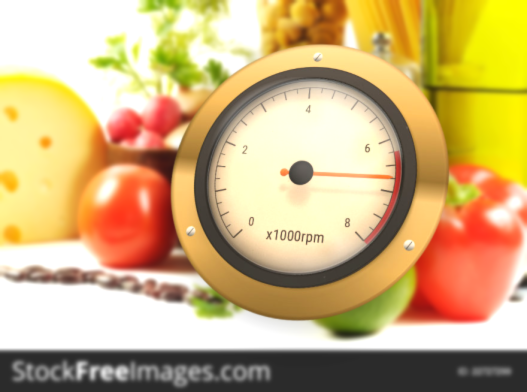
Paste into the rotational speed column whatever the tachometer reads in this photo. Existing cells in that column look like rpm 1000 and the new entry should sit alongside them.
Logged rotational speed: rpm 6750
